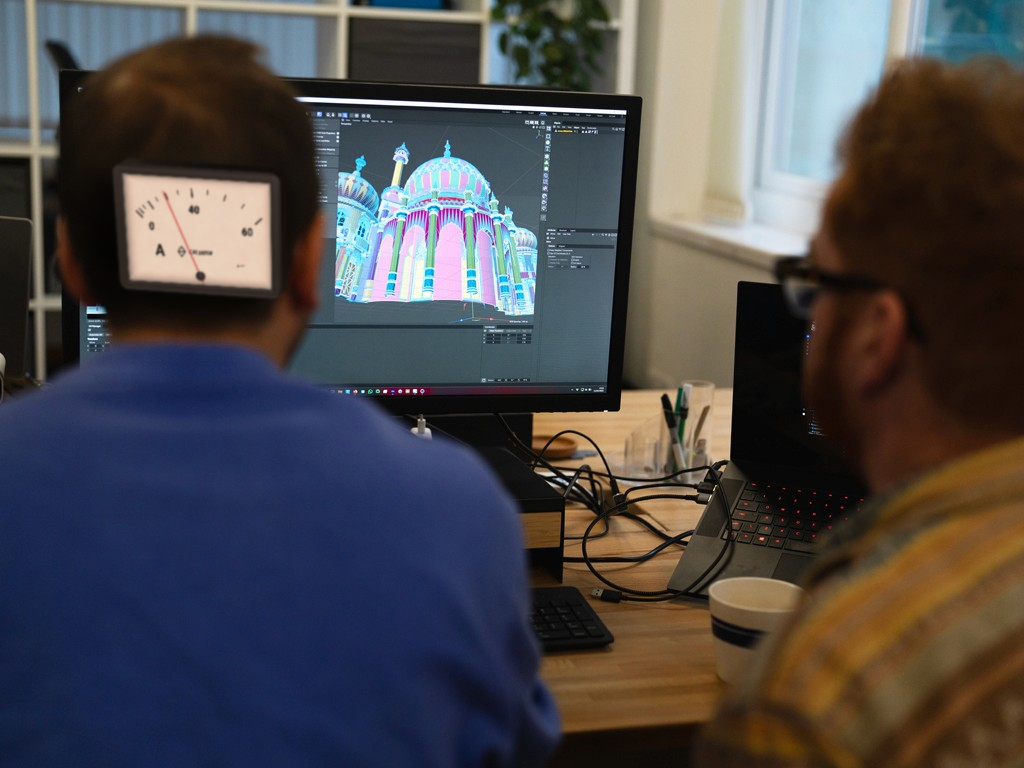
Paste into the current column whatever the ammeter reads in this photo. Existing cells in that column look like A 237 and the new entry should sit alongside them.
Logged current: A 30
